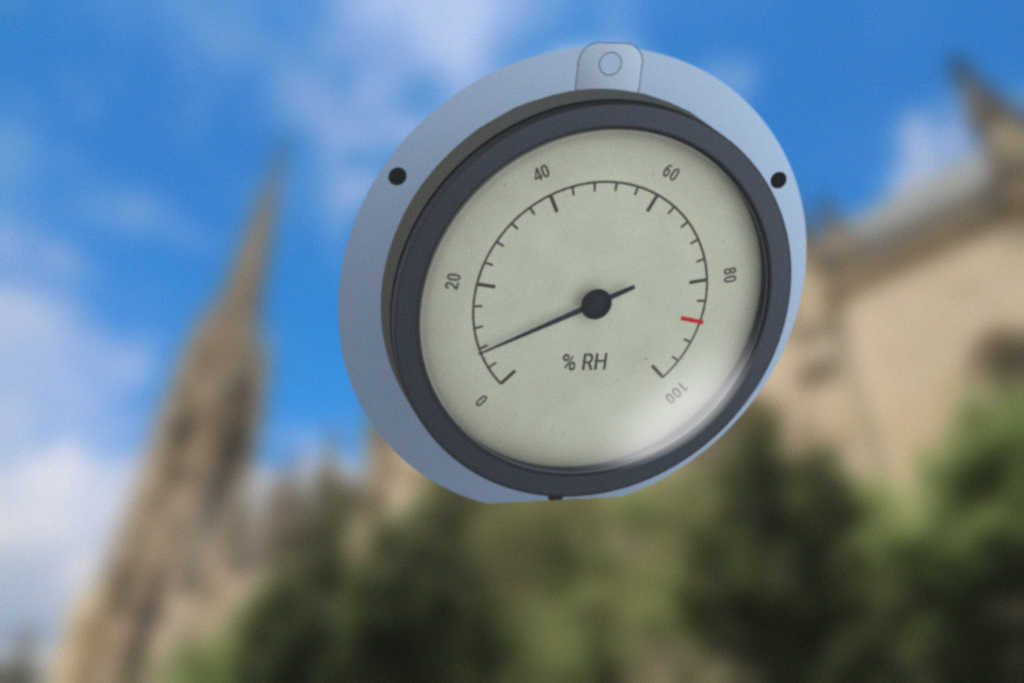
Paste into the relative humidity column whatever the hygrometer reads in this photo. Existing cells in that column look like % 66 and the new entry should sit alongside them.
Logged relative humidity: % 8
